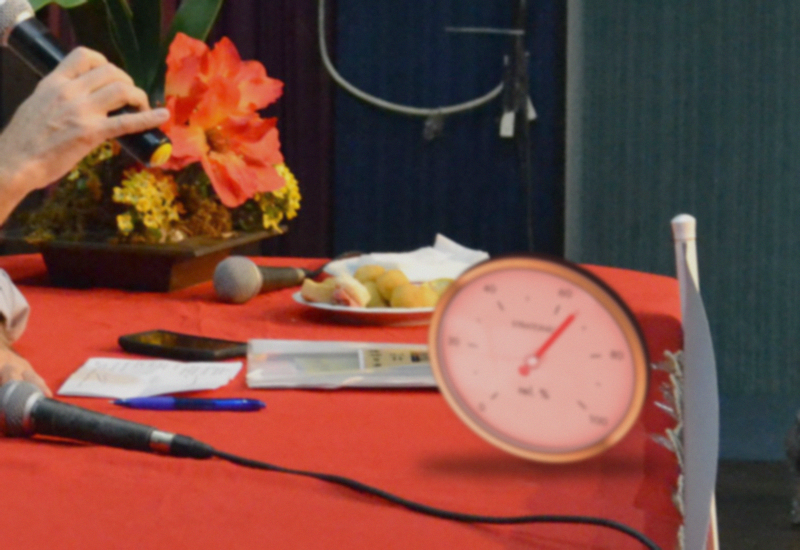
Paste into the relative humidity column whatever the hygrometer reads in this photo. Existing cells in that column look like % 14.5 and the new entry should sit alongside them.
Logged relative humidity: % 65
